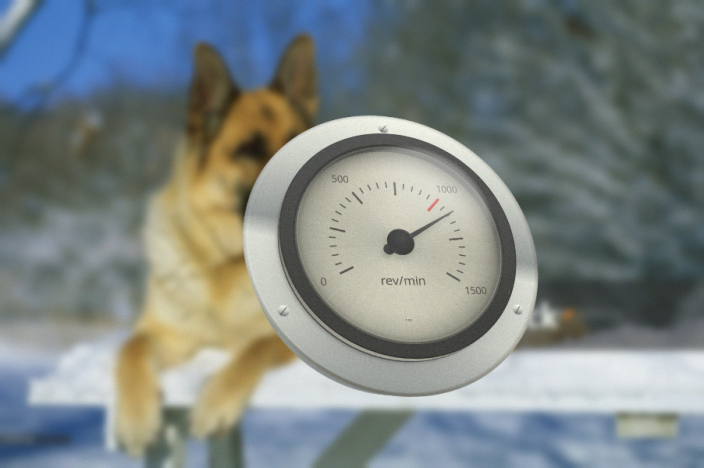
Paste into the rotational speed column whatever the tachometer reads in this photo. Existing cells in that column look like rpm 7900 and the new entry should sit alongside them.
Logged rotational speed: rpm 1100
